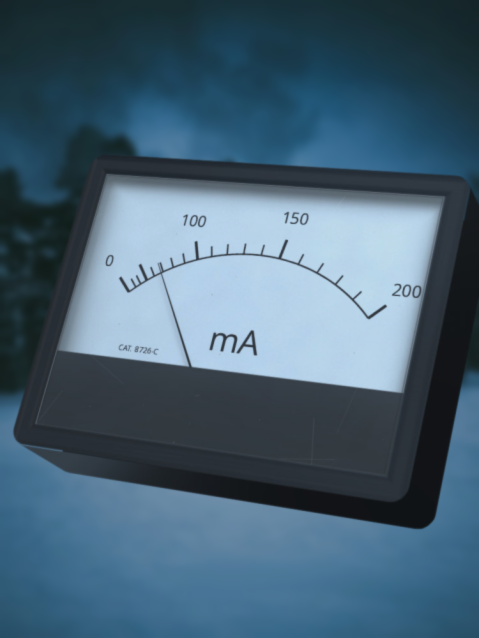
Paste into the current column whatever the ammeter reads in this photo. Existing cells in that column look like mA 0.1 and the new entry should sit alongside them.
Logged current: mA 70
